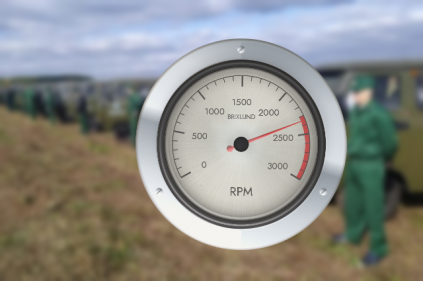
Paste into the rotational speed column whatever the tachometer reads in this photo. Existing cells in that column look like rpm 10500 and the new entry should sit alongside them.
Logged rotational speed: rpm 2350
